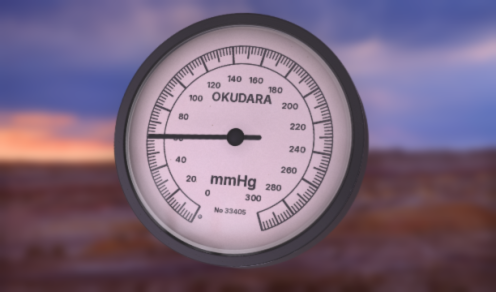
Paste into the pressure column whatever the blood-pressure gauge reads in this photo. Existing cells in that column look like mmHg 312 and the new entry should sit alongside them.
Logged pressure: mmHg 60
